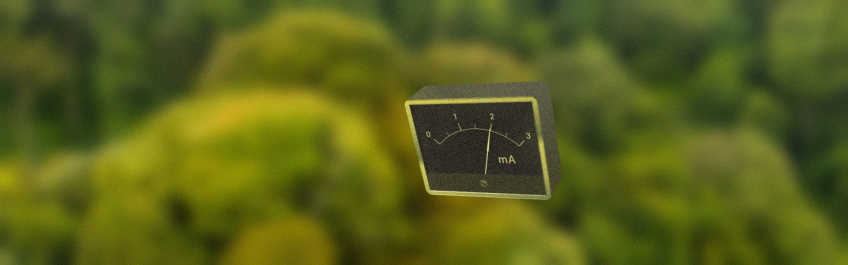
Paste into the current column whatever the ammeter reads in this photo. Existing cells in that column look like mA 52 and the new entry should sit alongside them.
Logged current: mA 2
